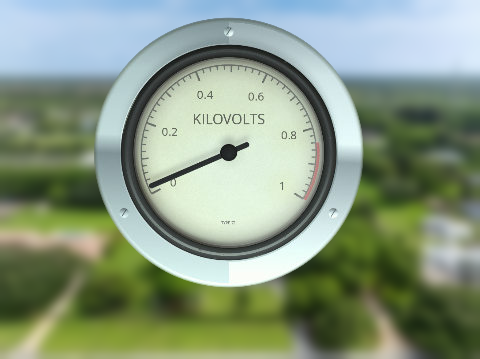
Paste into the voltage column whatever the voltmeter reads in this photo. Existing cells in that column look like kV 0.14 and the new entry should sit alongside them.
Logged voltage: kV 0.02
